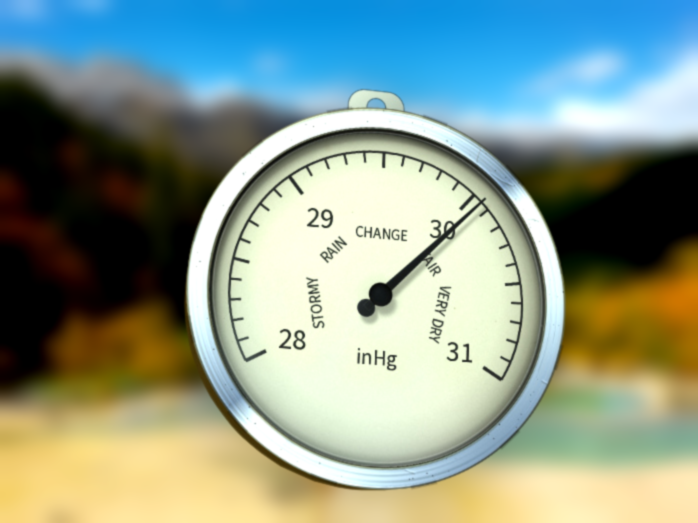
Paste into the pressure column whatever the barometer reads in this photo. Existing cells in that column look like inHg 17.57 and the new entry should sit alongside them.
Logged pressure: inHg 30.05
